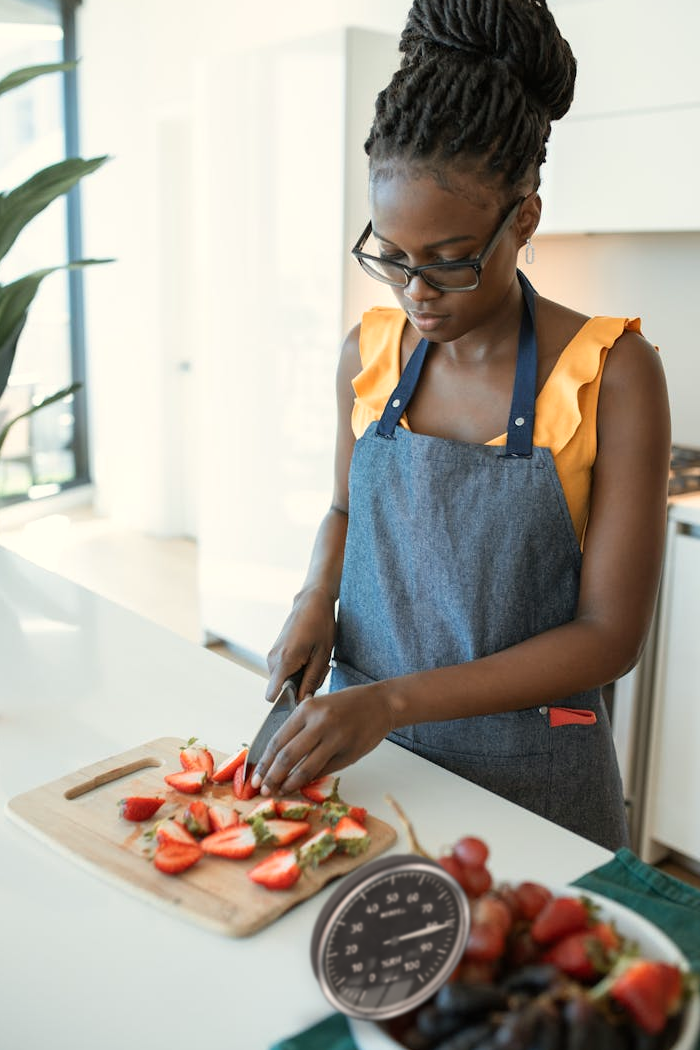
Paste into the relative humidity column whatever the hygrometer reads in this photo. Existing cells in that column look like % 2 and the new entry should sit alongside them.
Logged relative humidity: % 80
